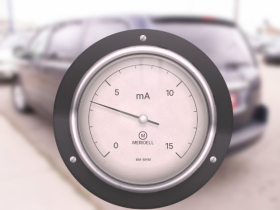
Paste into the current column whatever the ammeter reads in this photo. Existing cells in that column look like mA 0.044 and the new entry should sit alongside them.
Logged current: mA 3.5
